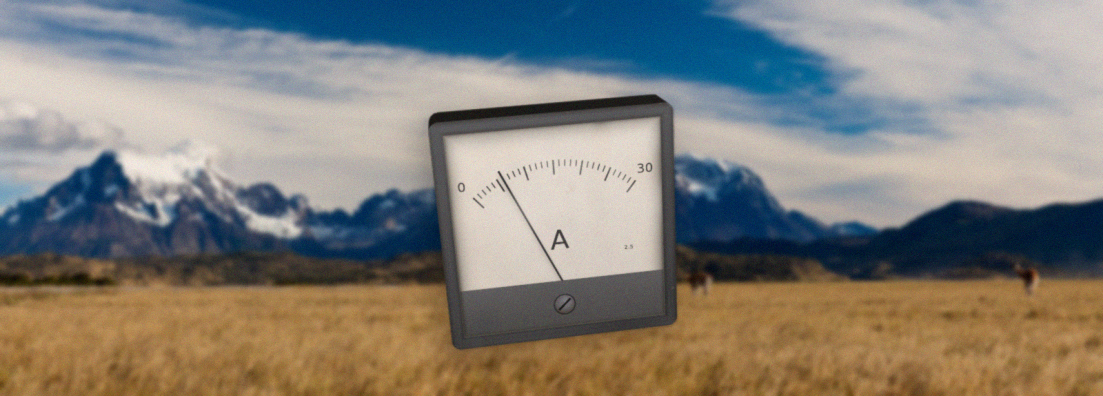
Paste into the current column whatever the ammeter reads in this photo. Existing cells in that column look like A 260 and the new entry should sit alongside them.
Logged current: A 6
